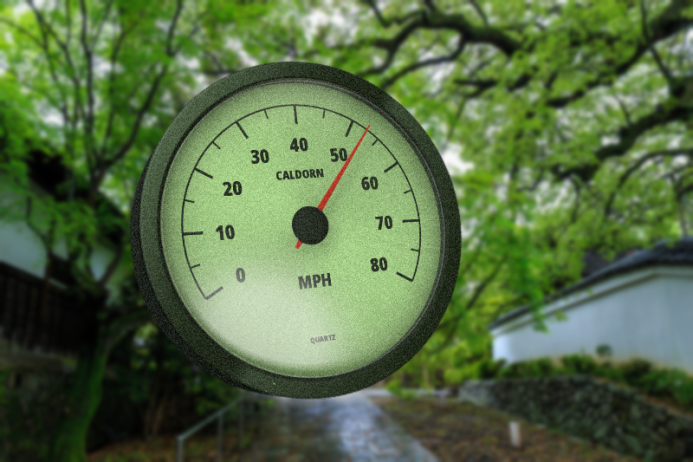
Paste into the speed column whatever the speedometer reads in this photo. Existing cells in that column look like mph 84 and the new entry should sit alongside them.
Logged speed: mph 52.5
